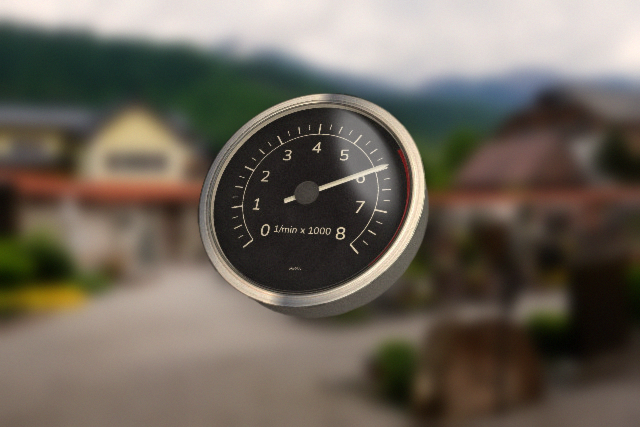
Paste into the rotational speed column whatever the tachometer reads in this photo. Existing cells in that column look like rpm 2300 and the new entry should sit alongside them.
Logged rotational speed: rpm 6000
